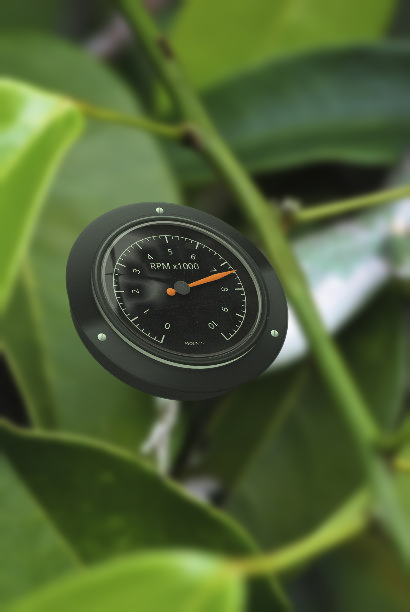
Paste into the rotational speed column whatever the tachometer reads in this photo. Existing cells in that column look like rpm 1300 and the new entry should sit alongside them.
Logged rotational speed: rpm 7400
